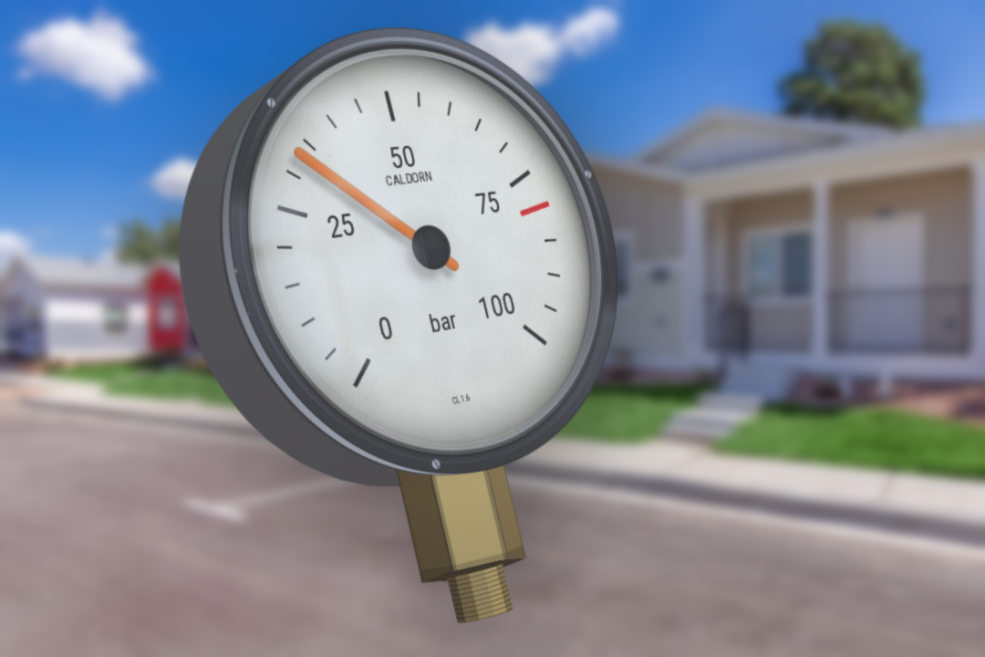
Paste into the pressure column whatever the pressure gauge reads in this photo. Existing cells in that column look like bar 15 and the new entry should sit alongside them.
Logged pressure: bar 32.5
